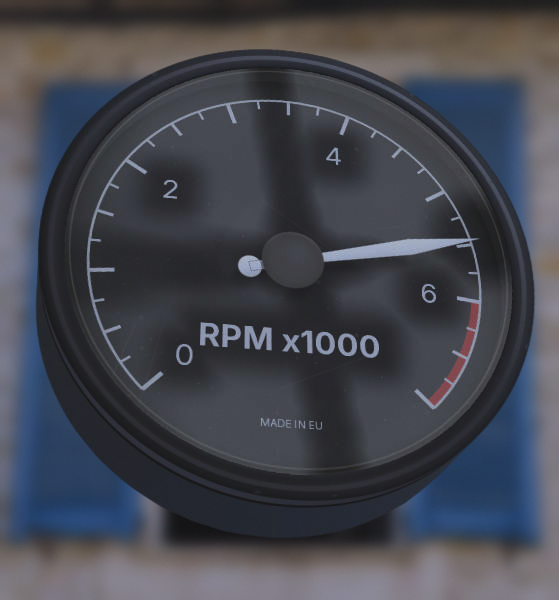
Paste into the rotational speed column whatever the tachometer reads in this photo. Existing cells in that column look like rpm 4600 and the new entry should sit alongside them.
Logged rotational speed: rpm 5500
